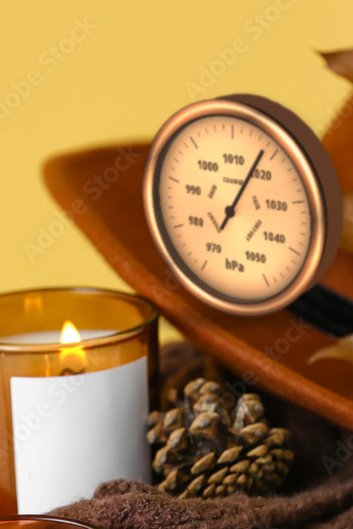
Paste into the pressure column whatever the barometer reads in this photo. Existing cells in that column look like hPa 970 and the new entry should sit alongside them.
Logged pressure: hPa 1018
